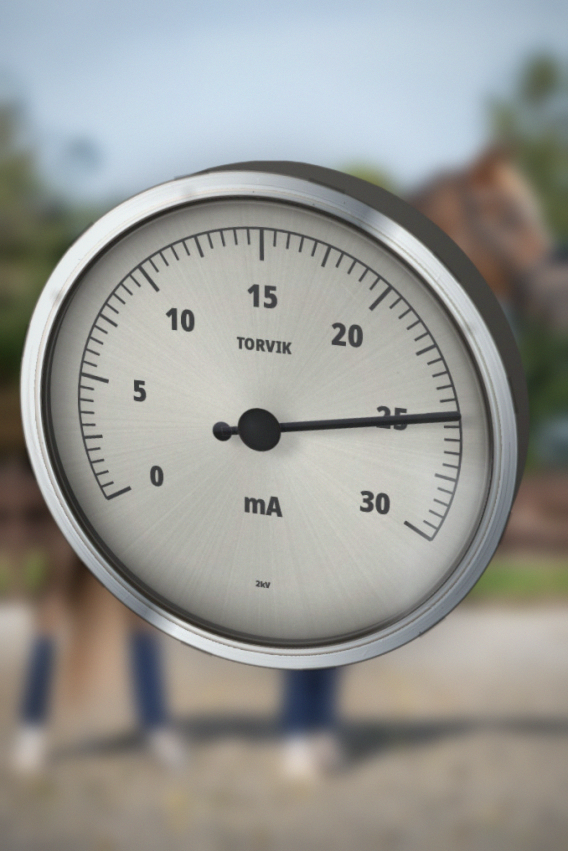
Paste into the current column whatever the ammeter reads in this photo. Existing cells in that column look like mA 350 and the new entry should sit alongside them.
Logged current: mA 25
